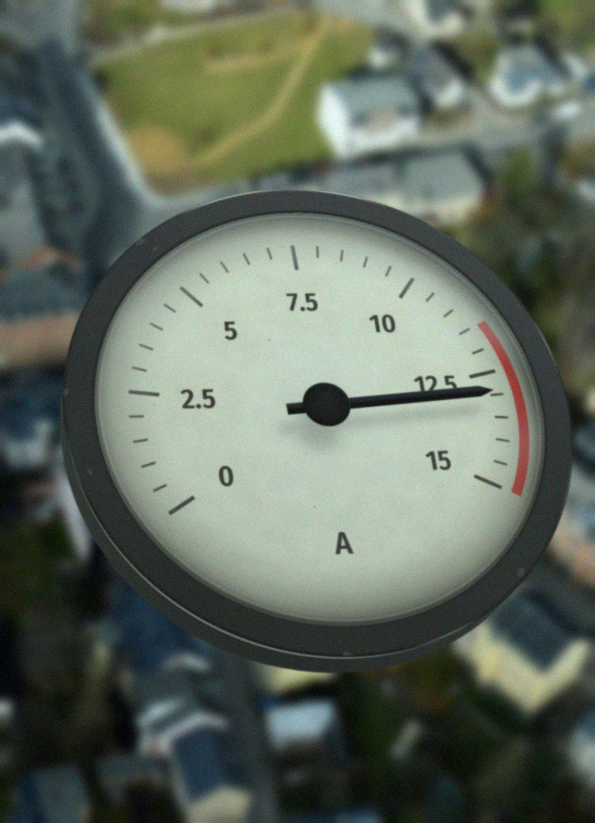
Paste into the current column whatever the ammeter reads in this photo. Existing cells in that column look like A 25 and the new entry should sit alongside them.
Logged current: A 13
